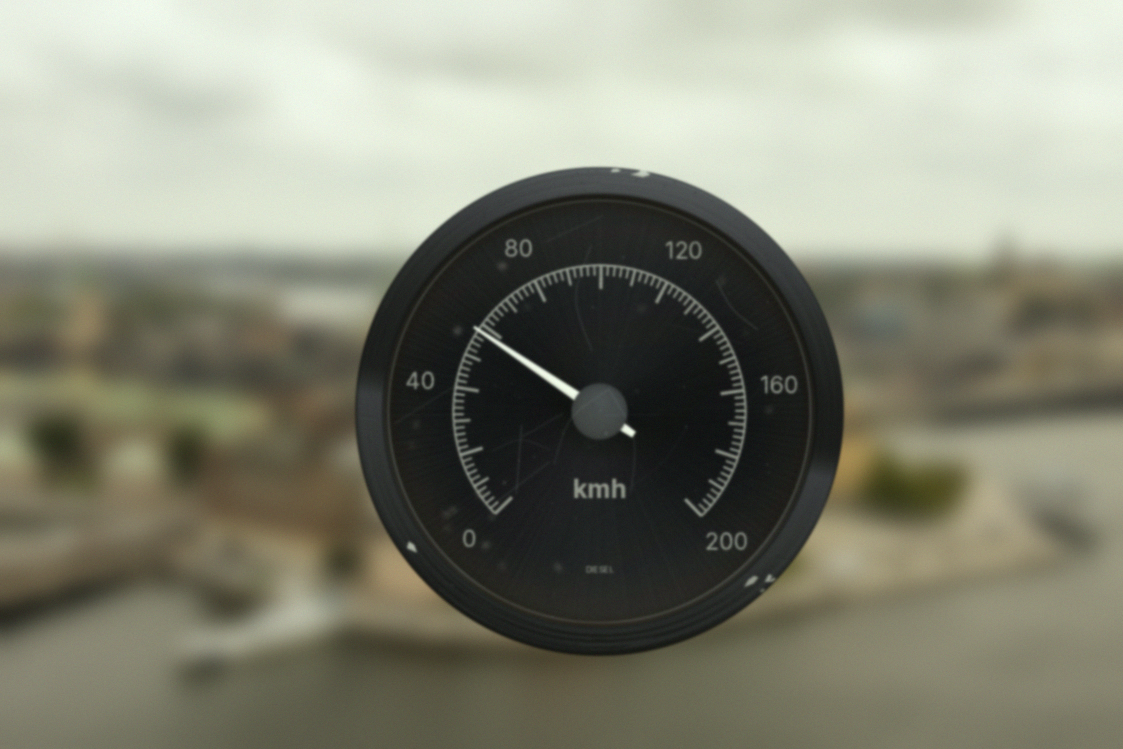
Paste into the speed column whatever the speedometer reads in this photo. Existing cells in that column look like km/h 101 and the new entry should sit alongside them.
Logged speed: km/h 58
